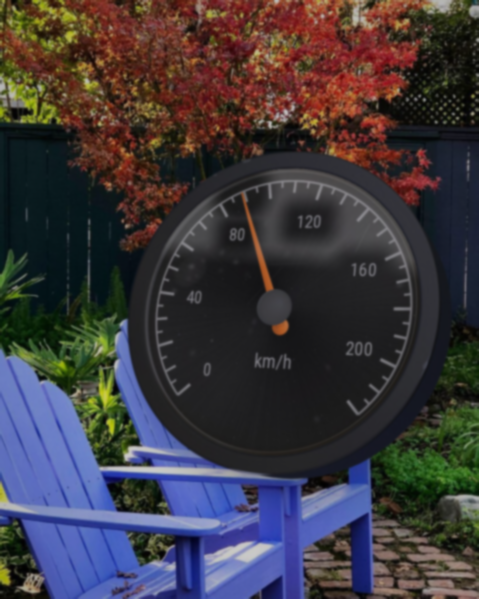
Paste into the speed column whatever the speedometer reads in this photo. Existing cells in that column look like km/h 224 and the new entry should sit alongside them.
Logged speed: km/h 90
